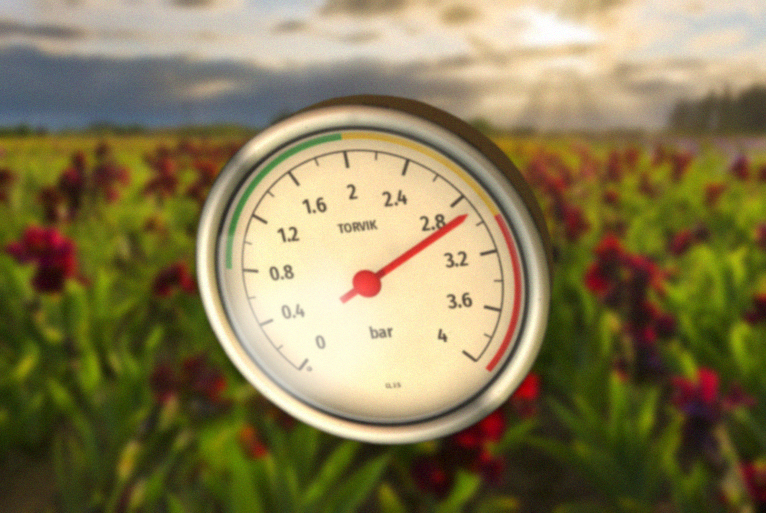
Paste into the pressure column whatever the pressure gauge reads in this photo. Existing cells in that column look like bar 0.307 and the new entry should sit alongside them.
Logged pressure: bar 2.9
